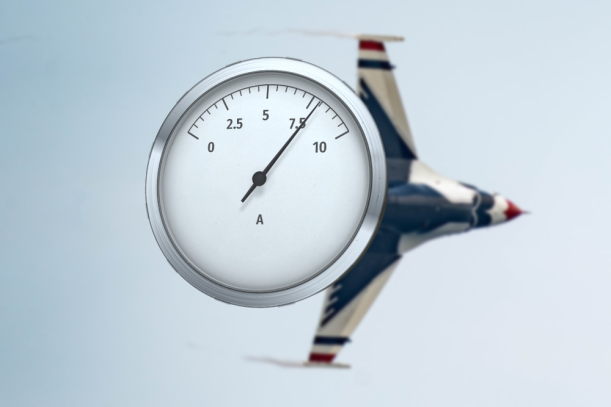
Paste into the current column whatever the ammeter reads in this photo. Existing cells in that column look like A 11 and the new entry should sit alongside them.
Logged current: A 8
